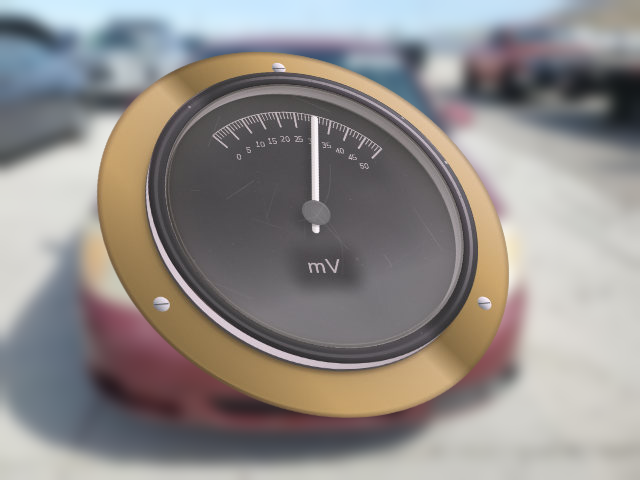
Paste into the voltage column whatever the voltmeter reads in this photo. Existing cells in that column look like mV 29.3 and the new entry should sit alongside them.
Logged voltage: mV 30
